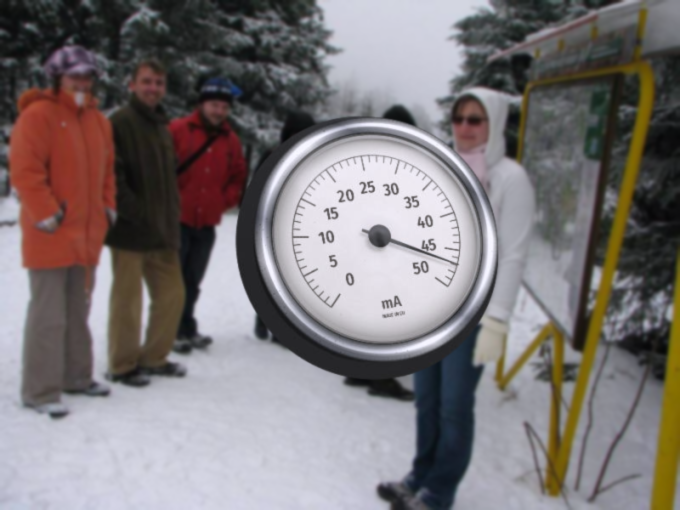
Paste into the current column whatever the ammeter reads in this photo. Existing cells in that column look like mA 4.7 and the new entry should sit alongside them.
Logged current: mA 47
